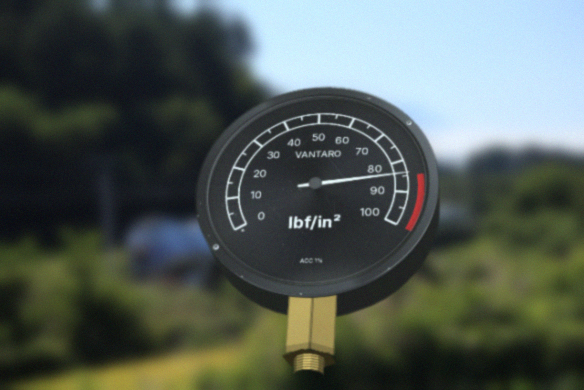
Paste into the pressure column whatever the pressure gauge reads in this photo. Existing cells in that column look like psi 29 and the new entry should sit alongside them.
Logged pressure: psi 85
